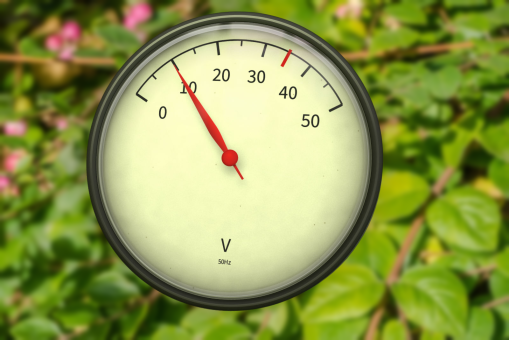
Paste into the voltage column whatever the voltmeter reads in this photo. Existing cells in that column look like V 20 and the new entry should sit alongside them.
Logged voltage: V 10
